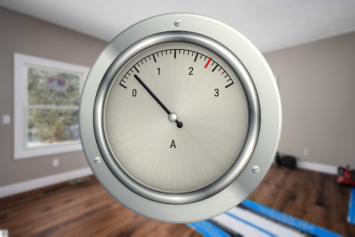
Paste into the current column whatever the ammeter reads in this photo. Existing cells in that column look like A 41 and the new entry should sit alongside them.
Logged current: A 0.4
